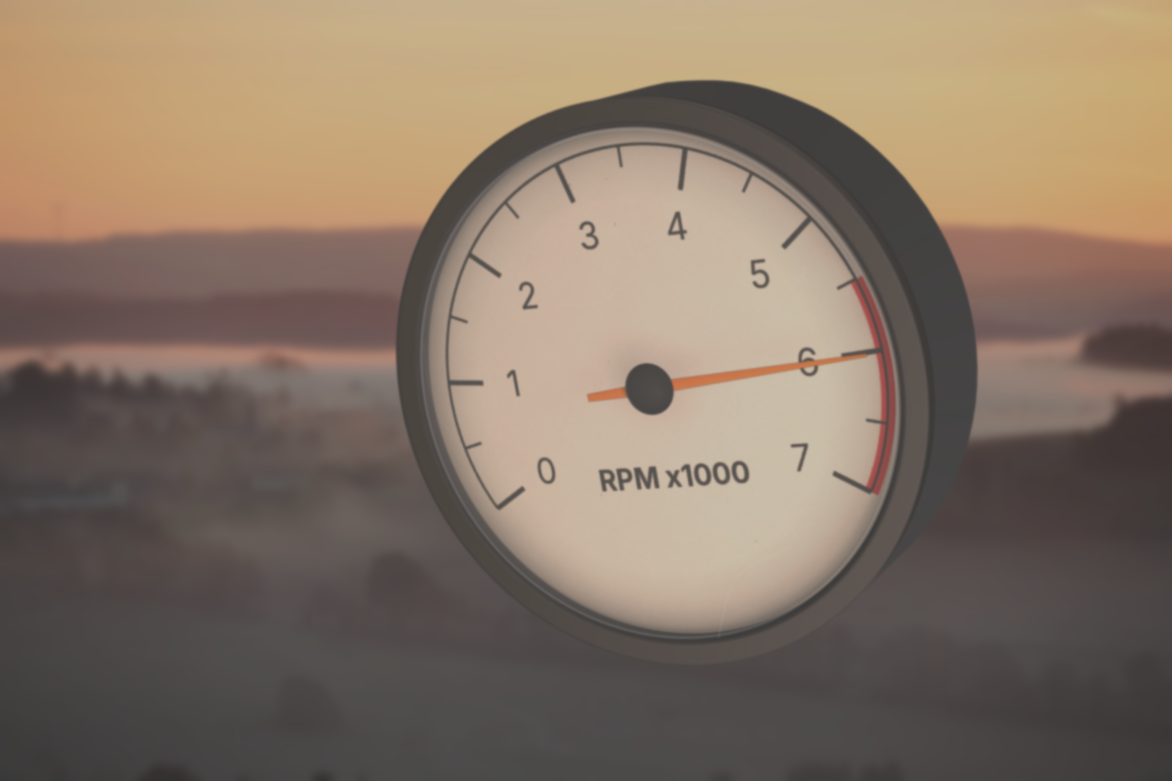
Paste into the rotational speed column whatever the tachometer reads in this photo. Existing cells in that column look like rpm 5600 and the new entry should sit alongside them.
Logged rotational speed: rpm 6000
